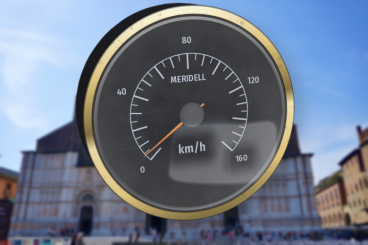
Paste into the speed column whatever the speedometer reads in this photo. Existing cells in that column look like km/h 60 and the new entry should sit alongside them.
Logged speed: km/h 5
